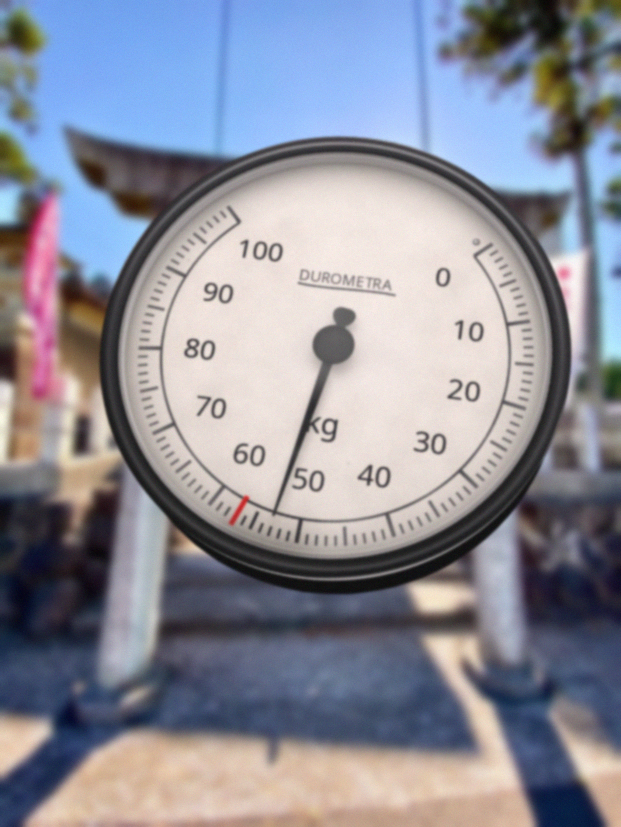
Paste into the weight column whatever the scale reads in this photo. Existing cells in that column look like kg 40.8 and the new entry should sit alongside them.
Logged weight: kg 53
